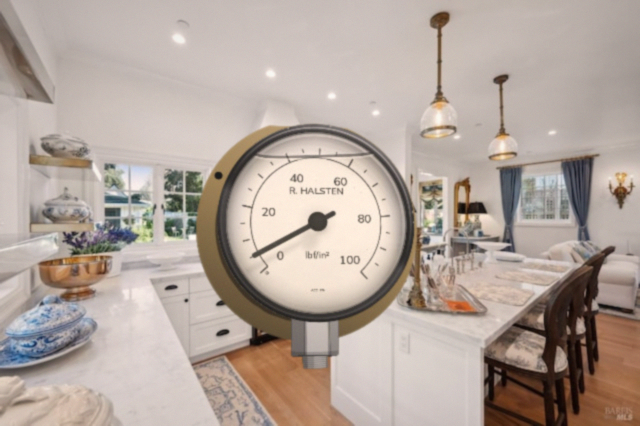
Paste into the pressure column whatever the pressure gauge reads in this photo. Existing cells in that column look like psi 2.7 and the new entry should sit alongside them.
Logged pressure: psi 5
